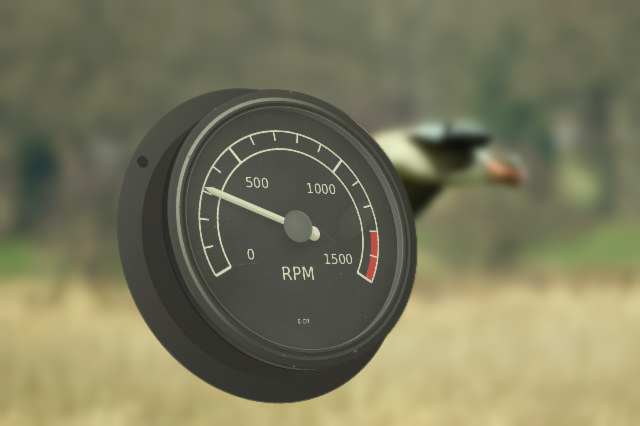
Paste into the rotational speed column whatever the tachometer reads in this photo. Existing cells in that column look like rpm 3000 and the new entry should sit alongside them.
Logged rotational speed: rpm 300
